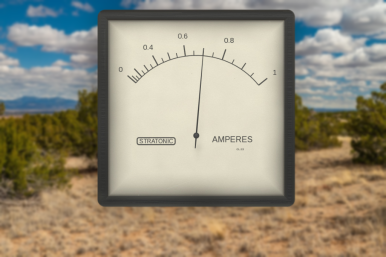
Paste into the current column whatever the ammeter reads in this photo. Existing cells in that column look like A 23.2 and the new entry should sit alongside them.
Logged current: A 0.7
